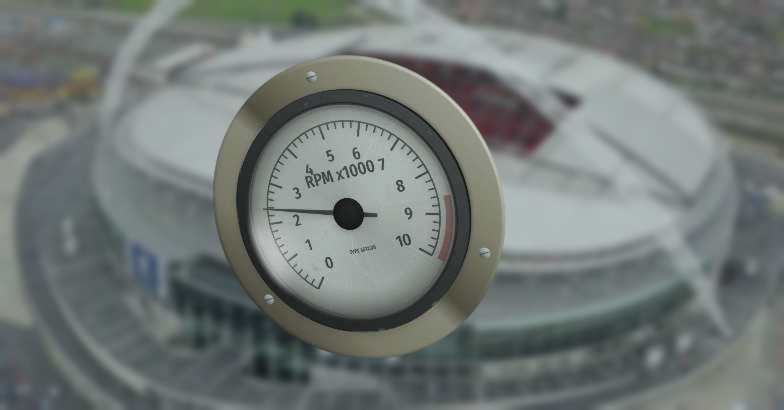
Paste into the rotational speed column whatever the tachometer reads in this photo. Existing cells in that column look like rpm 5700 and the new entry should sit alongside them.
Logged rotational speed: rpm 2400
